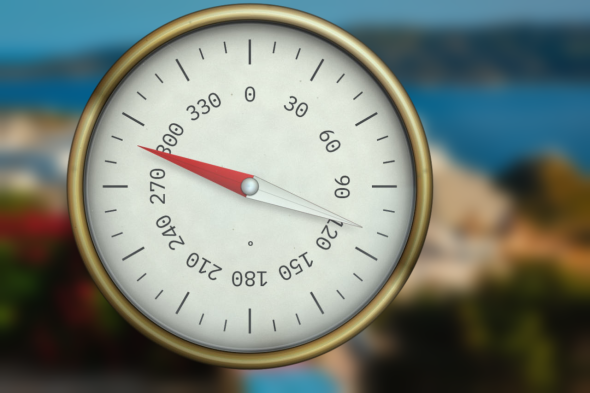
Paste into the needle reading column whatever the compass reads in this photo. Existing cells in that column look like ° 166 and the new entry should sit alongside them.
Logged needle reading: ° 290
